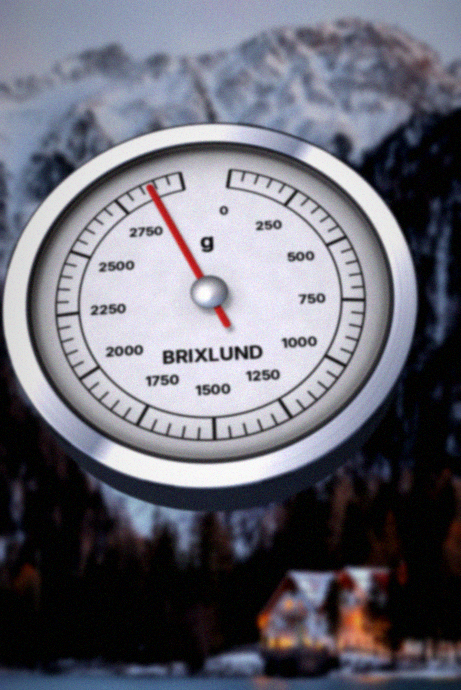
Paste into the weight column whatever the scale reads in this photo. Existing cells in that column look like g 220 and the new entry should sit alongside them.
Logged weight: g 2875
